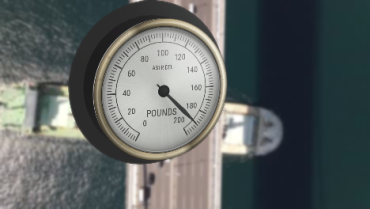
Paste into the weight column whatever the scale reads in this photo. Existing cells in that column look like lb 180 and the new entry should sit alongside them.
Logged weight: lb 190
